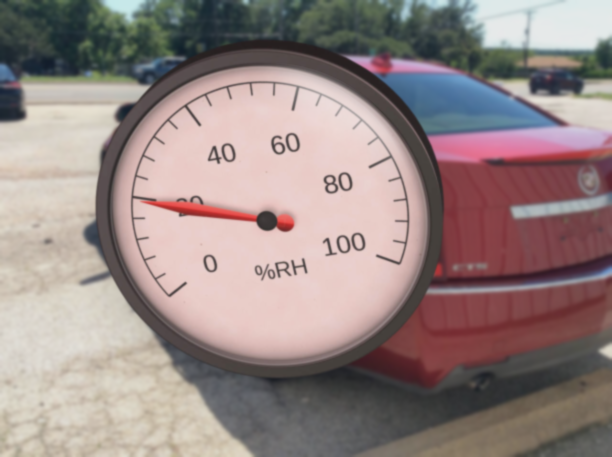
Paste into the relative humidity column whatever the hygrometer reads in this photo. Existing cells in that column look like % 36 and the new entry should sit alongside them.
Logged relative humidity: % 20
